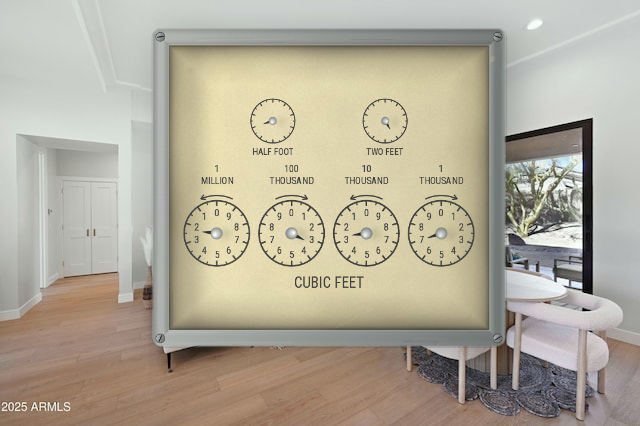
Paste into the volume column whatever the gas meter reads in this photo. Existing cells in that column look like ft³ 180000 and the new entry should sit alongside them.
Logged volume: ft³ 232700
